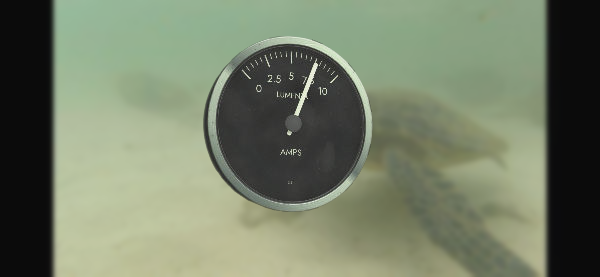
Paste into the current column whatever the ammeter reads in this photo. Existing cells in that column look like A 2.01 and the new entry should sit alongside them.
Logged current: A 7.5
